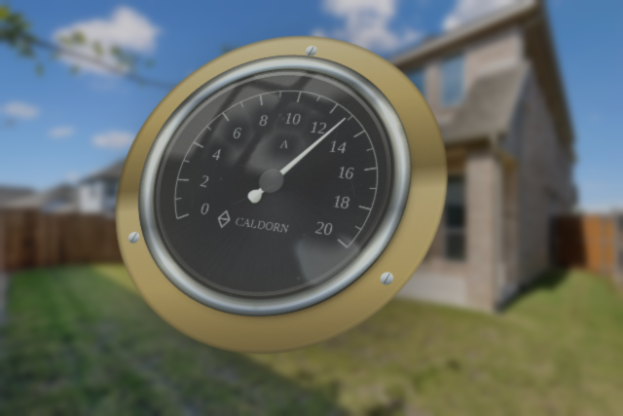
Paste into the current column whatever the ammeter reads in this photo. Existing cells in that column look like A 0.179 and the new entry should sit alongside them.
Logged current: A 13
